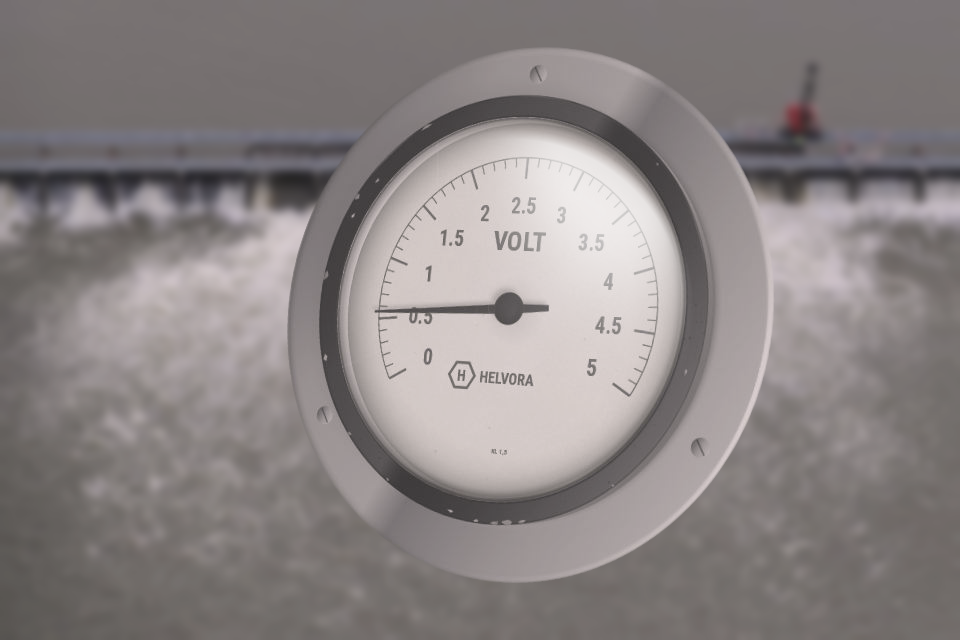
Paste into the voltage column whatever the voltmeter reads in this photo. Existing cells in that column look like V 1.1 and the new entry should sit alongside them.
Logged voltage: V 0.55
